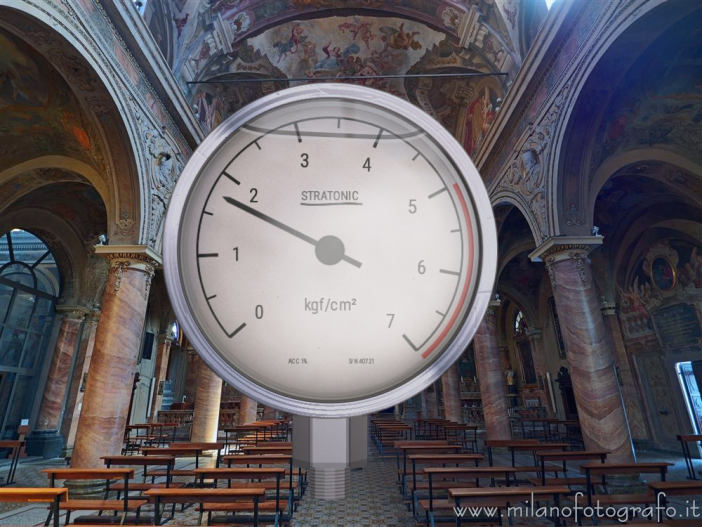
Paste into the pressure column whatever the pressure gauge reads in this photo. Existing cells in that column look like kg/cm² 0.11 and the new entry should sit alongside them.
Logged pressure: kg/cm² 1.75
